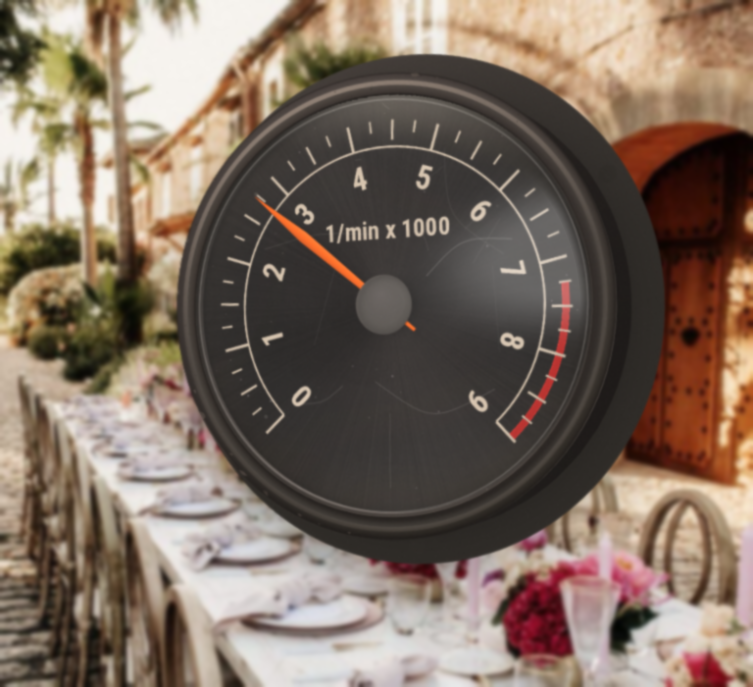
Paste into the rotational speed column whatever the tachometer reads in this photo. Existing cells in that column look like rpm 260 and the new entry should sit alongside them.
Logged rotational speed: rpm 2750
